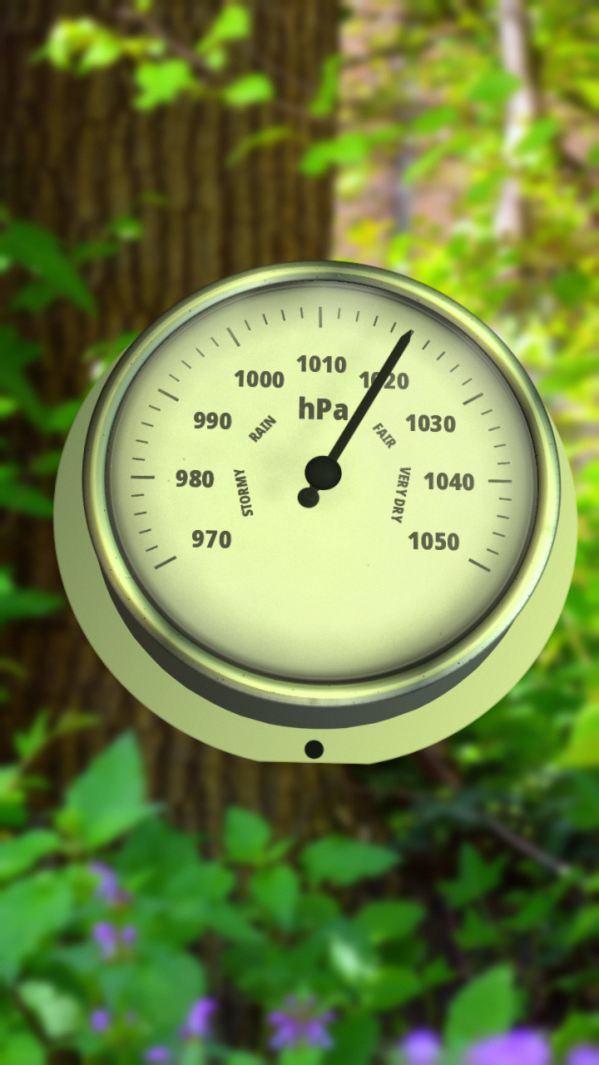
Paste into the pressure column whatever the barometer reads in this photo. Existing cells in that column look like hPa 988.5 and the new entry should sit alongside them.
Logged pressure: hPa 1020
